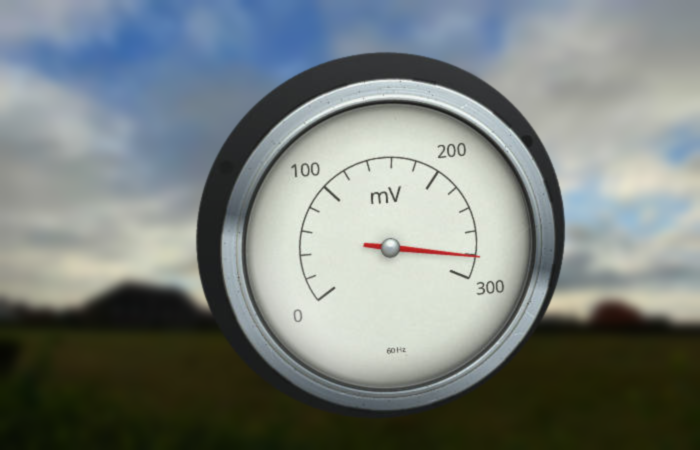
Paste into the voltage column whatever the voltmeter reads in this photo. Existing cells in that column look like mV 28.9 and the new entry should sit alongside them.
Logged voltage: mV 280
